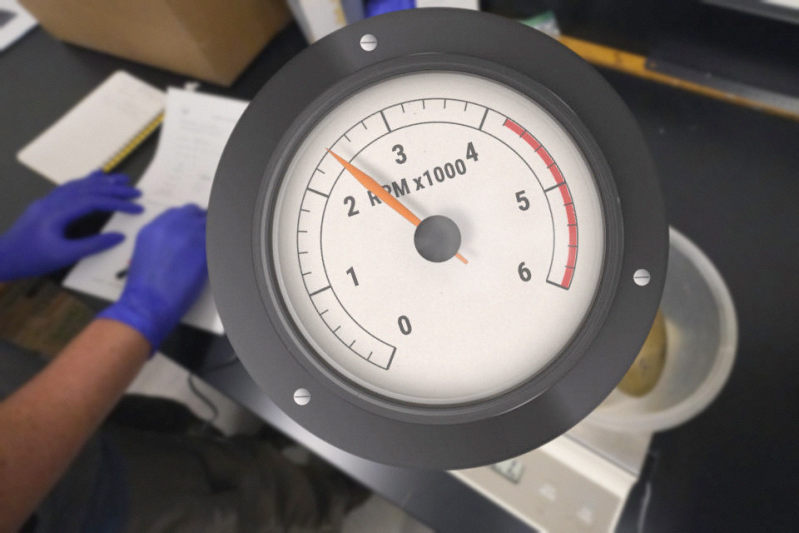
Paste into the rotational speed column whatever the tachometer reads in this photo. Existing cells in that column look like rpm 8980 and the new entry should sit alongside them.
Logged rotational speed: rpm 2400
